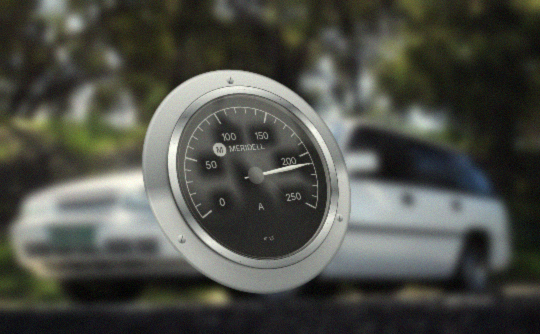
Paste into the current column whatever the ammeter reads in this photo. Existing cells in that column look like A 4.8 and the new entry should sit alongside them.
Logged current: A 210
